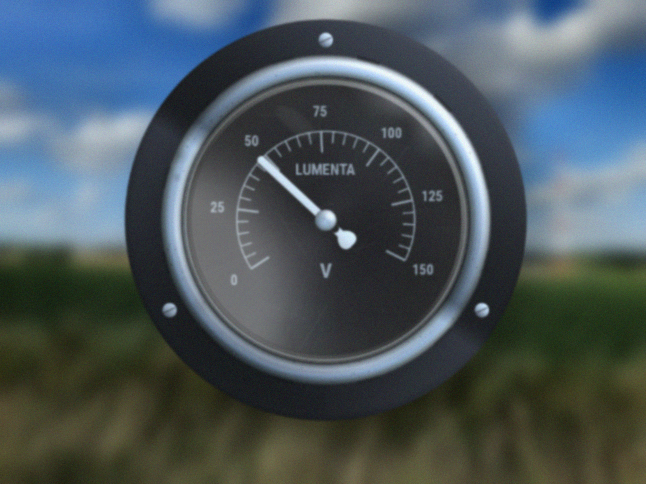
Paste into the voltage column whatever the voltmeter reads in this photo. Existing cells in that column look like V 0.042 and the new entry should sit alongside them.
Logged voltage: V 47.5
